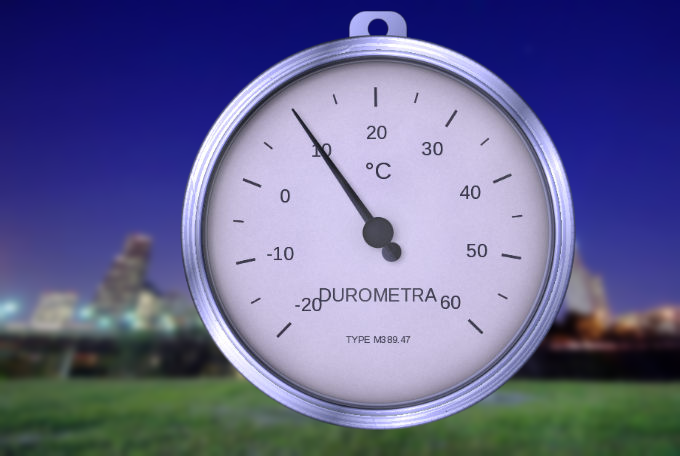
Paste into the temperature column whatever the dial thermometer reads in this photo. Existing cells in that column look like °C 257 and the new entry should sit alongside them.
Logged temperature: °C 10
